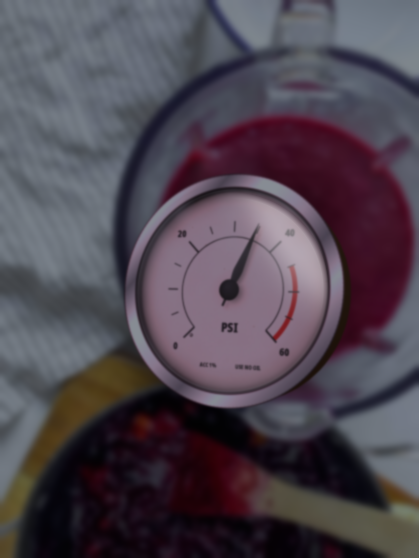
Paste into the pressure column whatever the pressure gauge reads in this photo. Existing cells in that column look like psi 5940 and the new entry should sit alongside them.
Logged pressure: psi 35
